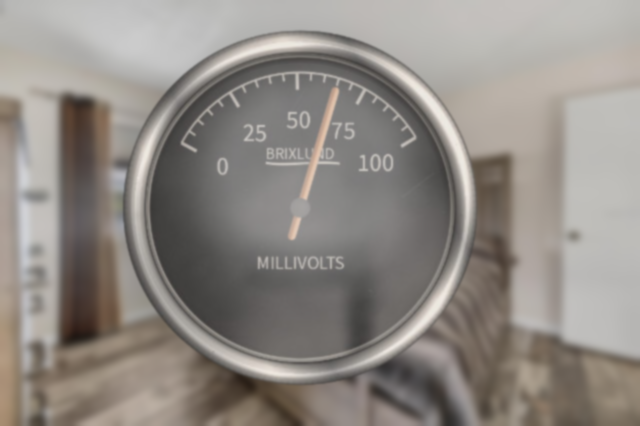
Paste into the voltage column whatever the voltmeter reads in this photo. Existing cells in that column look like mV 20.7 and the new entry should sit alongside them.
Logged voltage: mV 65
